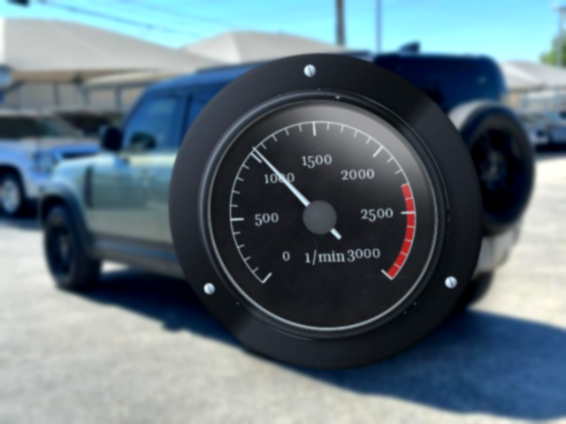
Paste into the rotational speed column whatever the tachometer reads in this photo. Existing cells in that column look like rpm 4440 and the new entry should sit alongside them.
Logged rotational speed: rpm 1050
